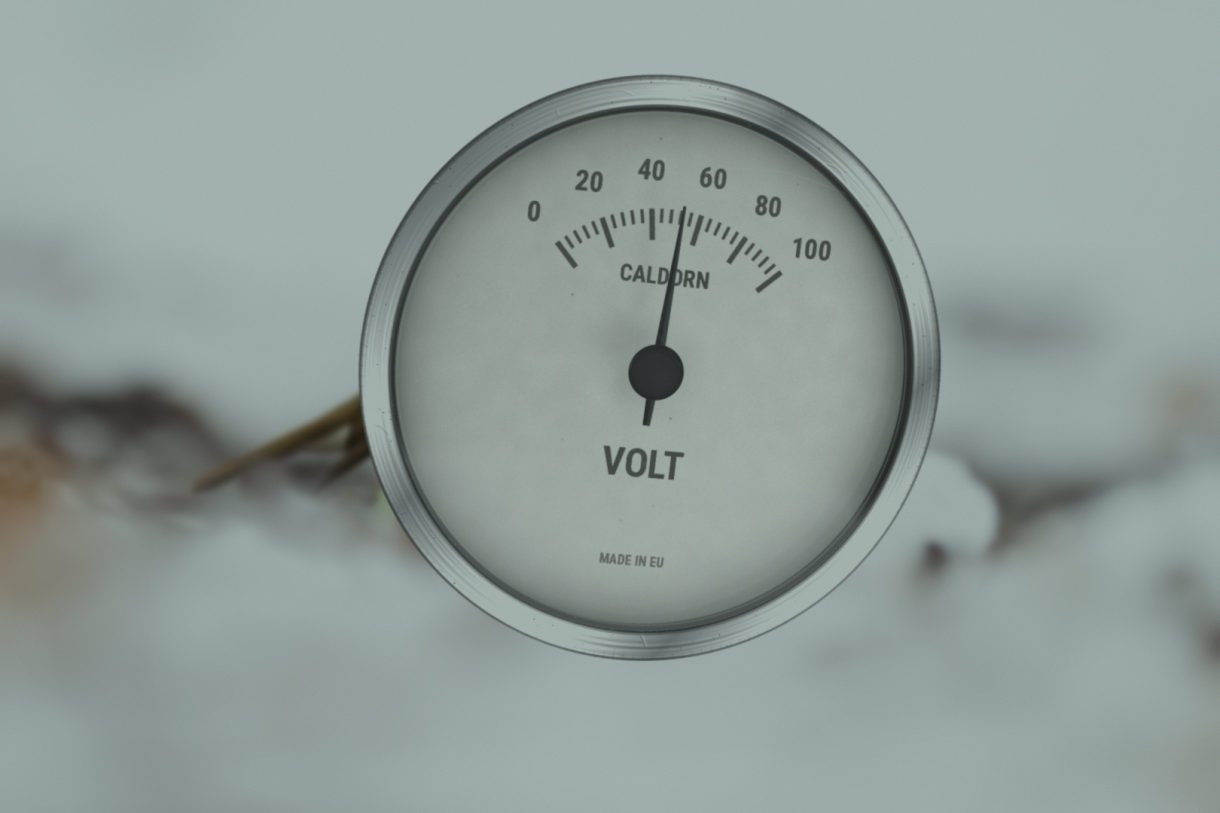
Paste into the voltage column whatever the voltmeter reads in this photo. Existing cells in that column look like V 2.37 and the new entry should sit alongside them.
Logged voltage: V 52
